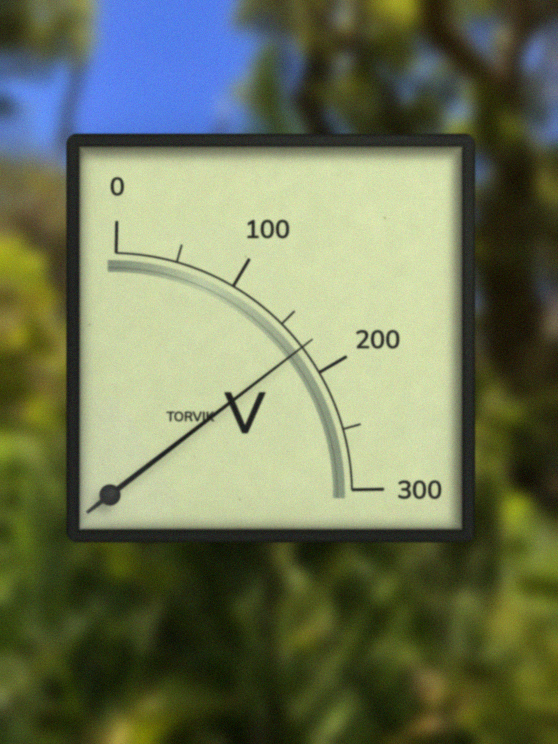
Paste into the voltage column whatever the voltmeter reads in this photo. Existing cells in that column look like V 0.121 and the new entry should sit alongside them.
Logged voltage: V 175
